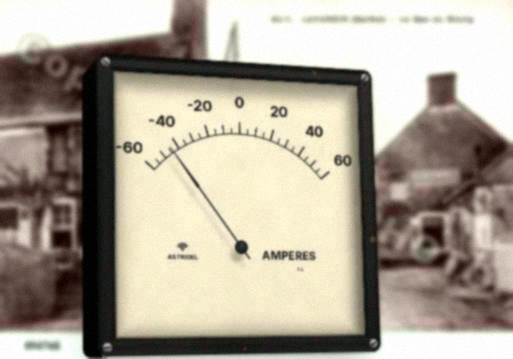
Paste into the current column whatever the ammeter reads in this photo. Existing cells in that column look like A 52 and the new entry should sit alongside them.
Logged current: A -45
